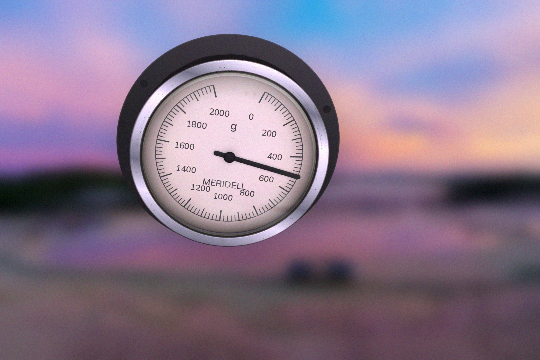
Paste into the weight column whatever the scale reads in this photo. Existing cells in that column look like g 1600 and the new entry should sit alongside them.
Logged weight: g 500
